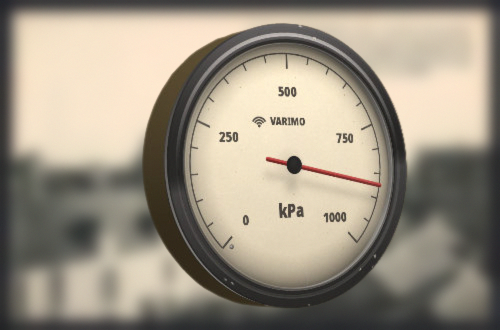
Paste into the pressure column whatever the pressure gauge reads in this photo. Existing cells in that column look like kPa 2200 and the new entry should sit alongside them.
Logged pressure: kPa 875
